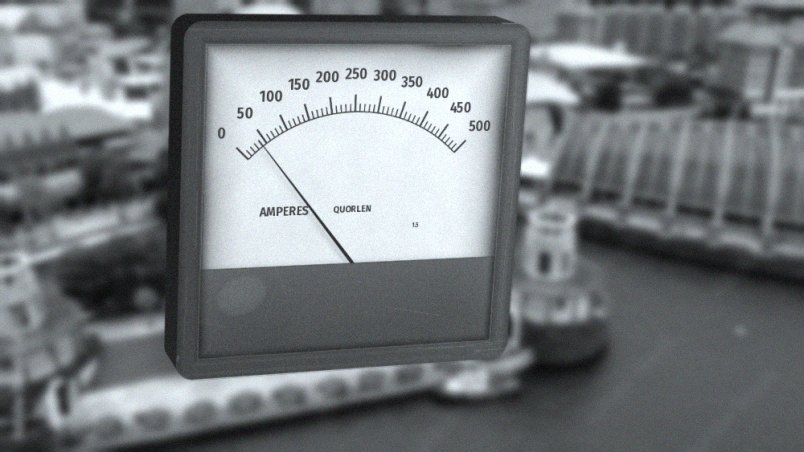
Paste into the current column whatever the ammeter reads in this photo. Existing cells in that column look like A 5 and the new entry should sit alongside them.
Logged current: A 40
